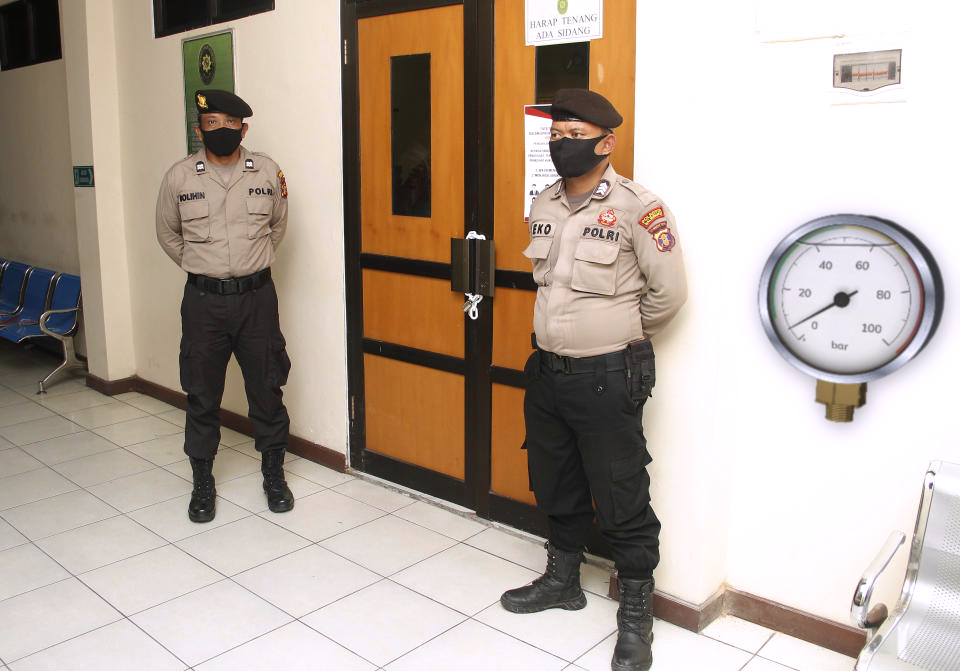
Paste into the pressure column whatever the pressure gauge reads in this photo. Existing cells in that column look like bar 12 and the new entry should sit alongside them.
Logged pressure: bar 5
